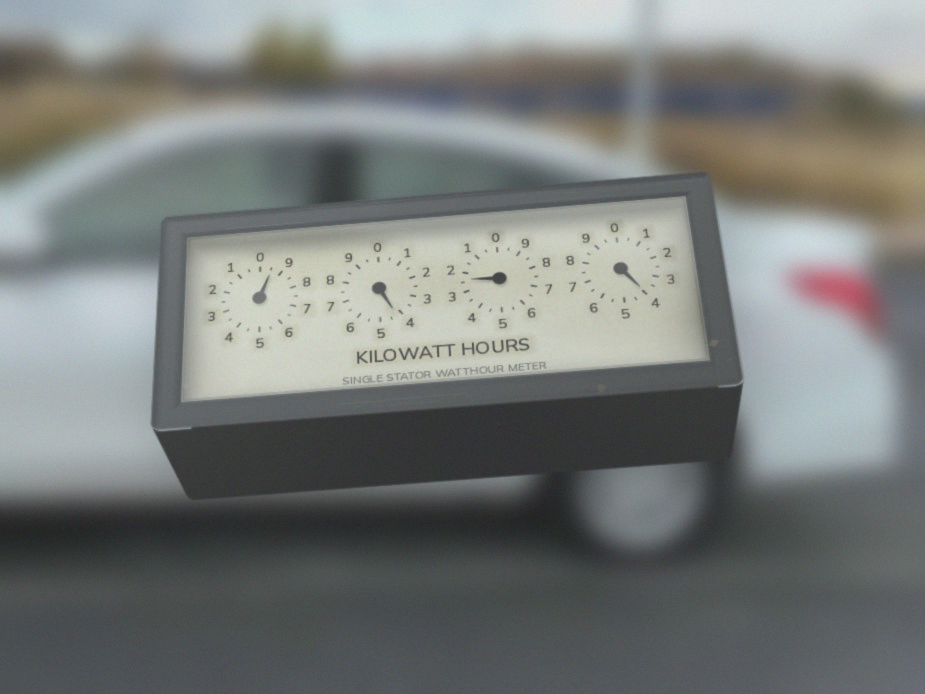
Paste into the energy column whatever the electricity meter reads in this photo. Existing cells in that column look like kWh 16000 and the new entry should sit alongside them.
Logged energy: kWh 9424
